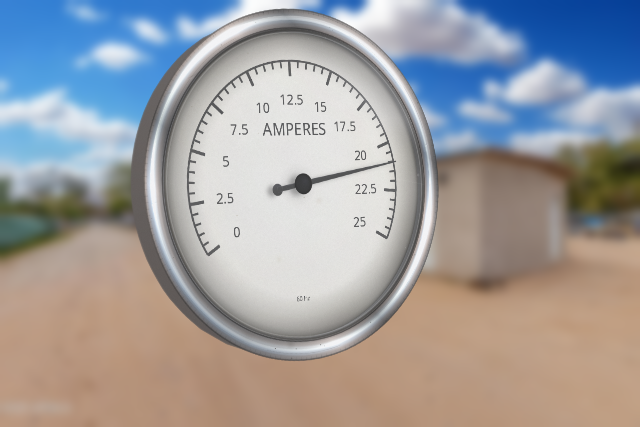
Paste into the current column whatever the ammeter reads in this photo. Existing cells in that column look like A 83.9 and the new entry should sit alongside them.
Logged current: A 21
